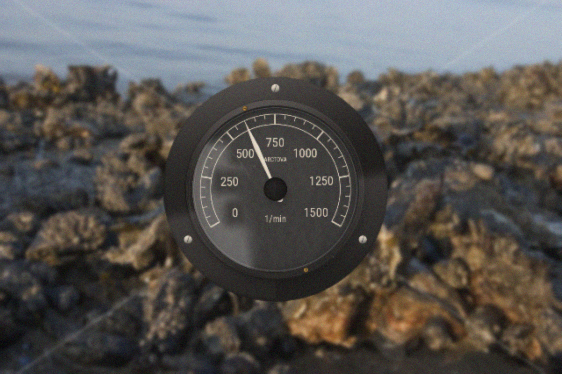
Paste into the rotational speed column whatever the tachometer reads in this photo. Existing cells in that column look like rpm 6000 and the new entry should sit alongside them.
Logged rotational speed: rpm 600
